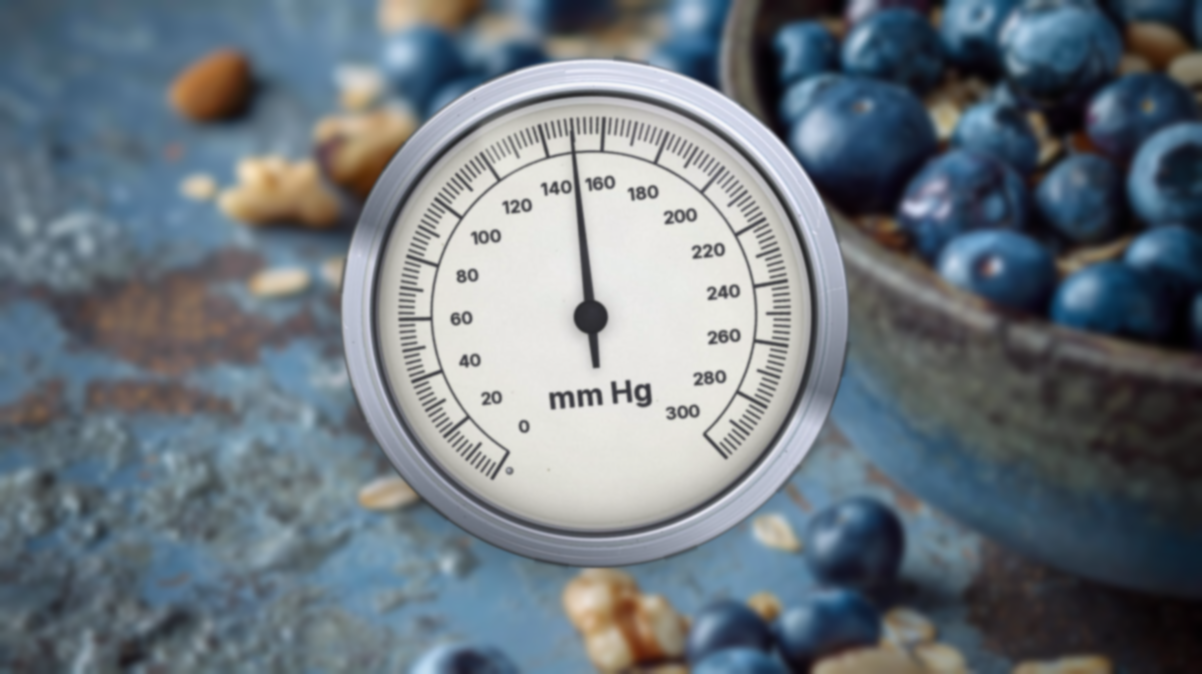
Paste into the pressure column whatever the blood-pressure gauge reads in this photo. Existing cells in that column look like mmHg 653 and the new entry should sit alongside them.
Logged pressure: mmHg 150
